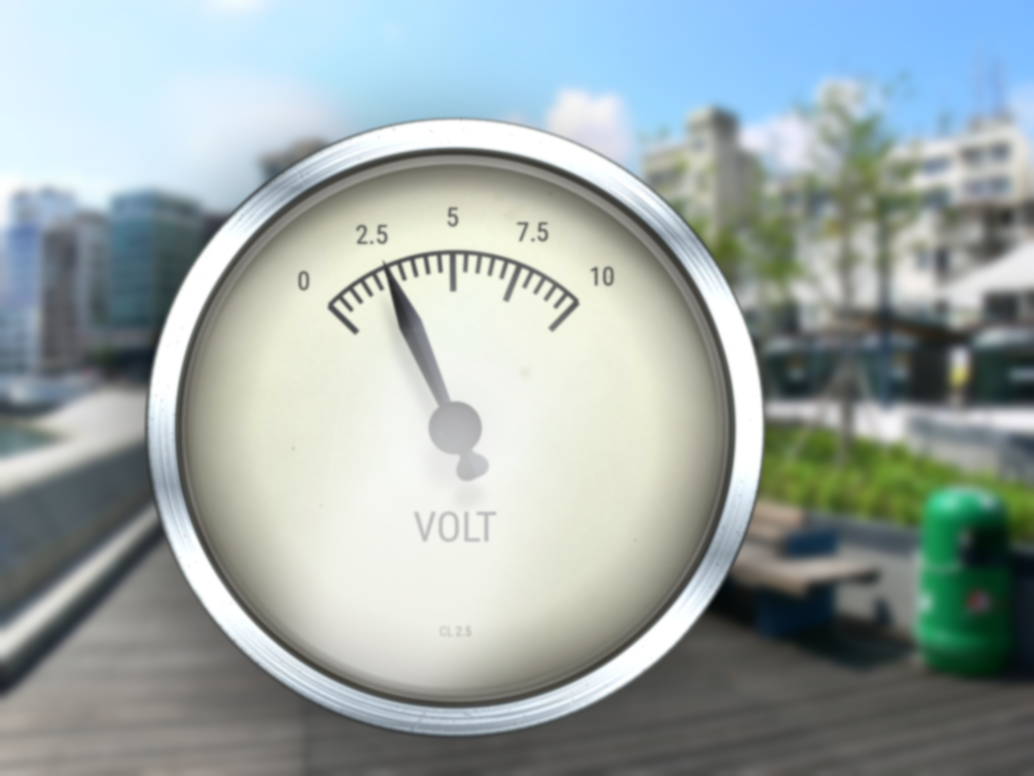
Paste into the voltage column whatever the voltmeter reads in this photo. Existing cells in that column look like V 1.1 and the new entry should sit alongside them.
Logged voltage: V 2.5
